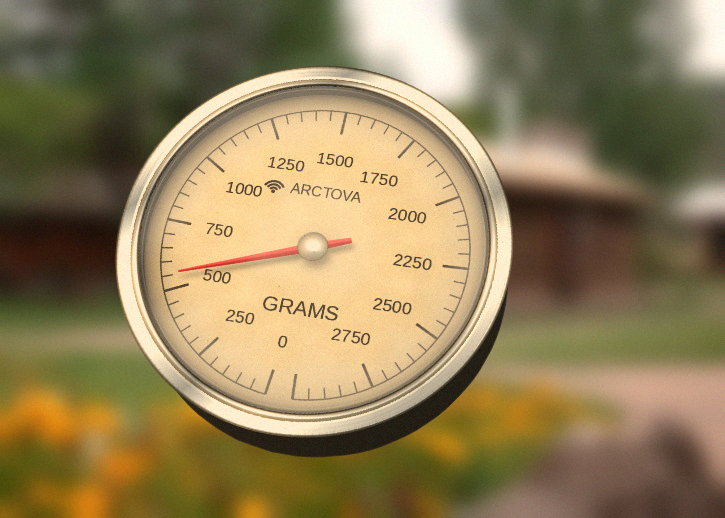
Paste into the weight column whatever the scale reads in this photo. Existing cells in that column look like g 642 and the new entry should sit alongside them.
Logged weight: g 550
